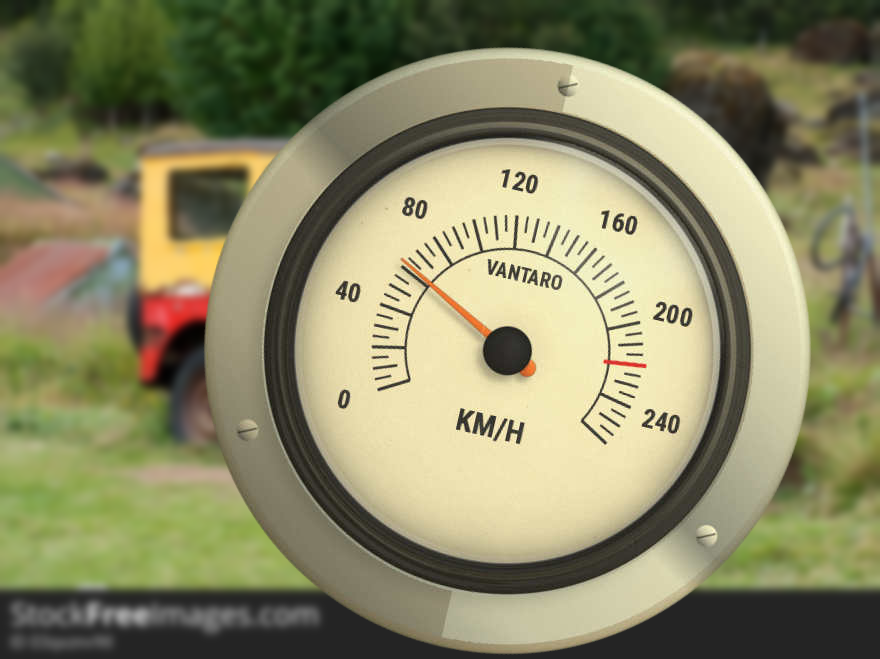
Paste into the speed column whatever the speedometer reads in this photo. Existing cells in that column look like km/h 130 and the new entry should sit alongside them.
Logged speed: km/h 62.5
